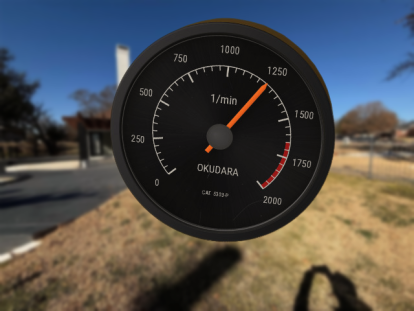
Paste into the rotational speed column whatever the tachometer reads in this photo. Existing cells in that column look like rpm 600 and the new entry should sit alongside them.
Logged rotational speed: rpm 1250
